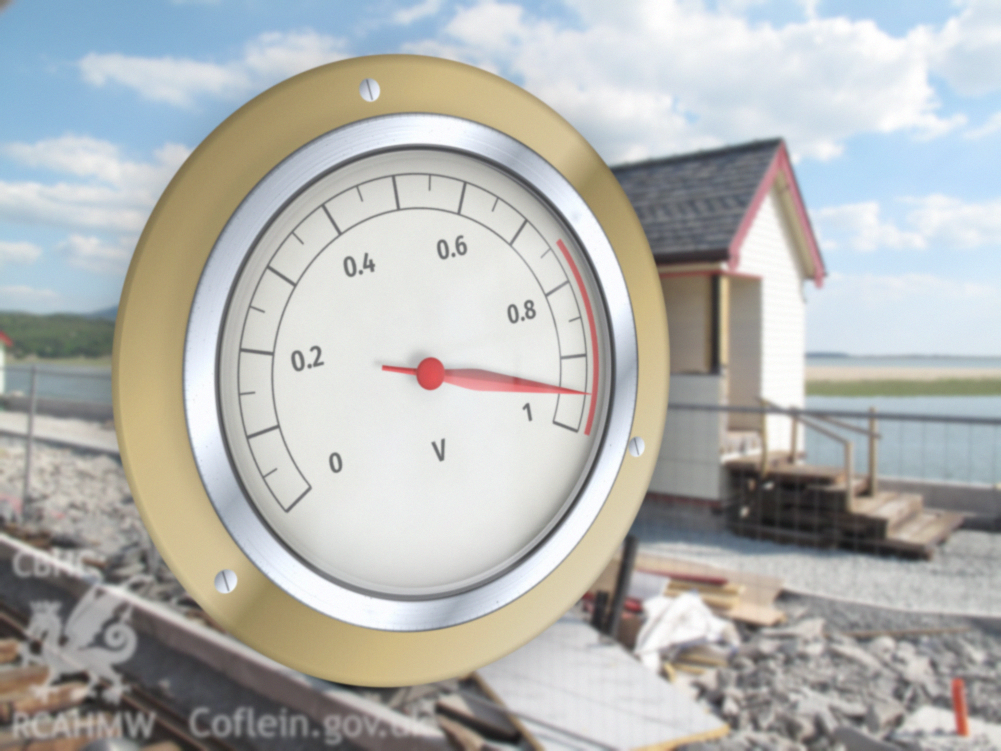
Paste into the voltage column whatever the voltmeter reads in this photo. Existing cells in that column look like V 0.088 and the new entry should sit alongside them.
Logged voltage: V 0.95
